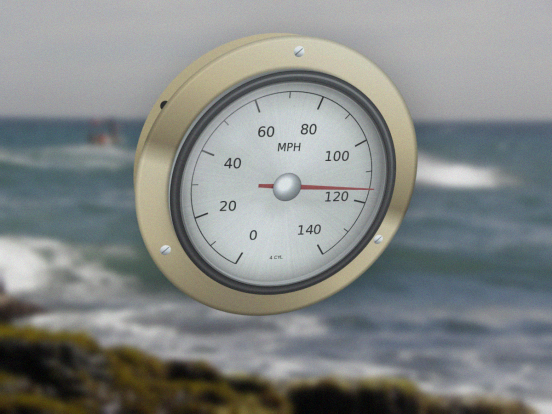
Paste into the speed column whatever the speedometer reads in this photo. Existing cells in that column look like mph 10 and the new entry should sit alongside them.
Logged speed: mph 115
